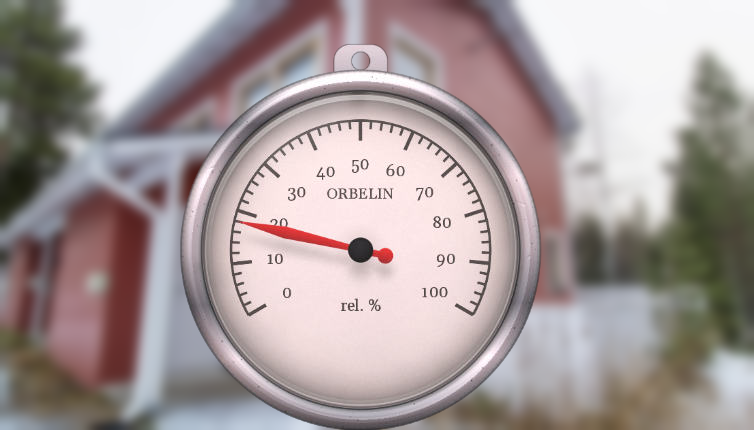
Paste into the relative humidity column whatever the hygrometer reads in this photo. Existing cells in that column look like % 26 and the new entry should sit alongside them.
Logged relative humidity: % 18
